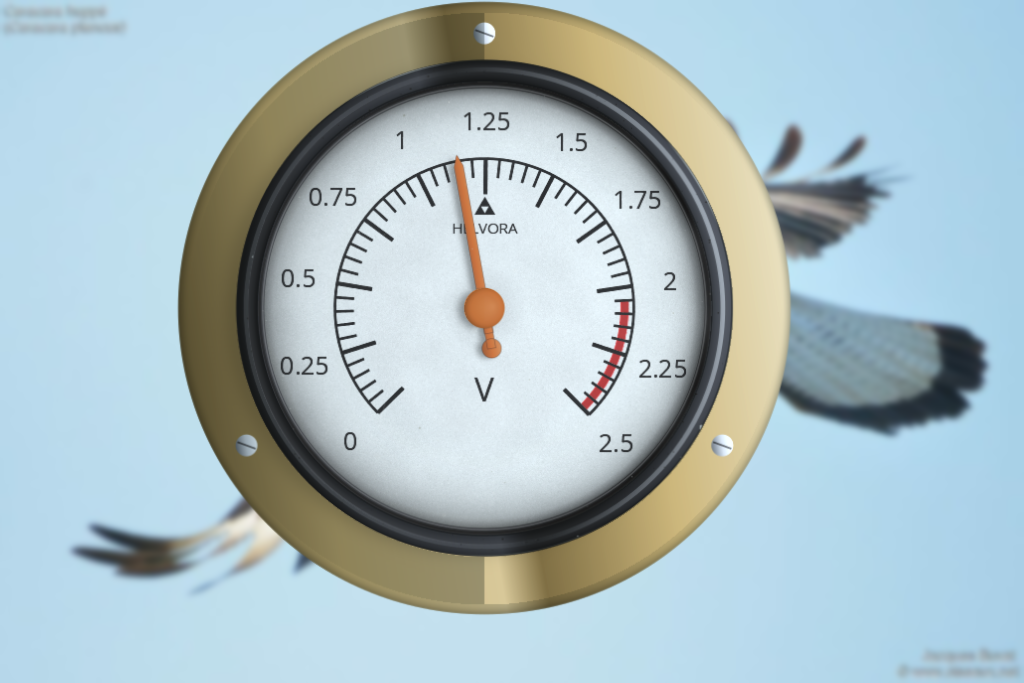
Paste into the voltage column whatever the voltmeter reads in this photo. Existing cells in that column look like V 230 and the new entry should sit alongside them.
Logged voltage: V 1.15
